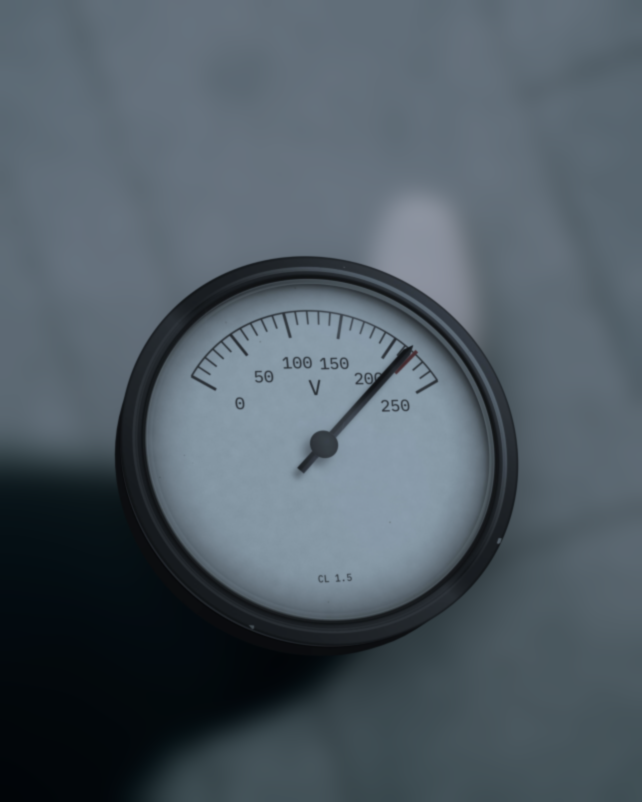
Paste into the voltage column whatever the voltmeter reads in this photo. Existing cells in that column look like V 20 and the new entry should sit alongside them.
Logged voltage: V 215
